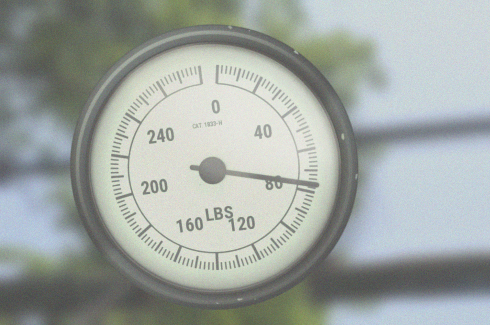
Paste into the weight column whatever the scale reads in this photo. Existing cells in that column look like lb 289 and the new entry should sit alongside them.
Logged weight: lb 76
